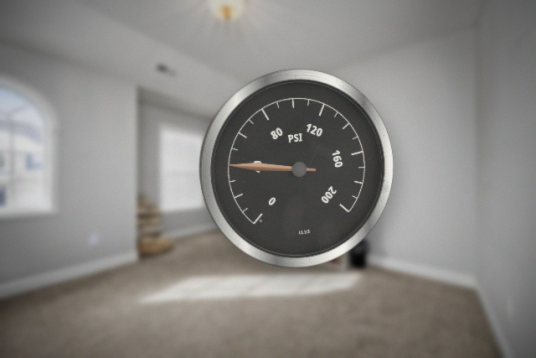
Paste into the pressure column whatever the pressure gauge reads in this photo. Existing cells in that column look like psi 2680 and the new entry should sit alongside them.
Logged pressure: psi 40
